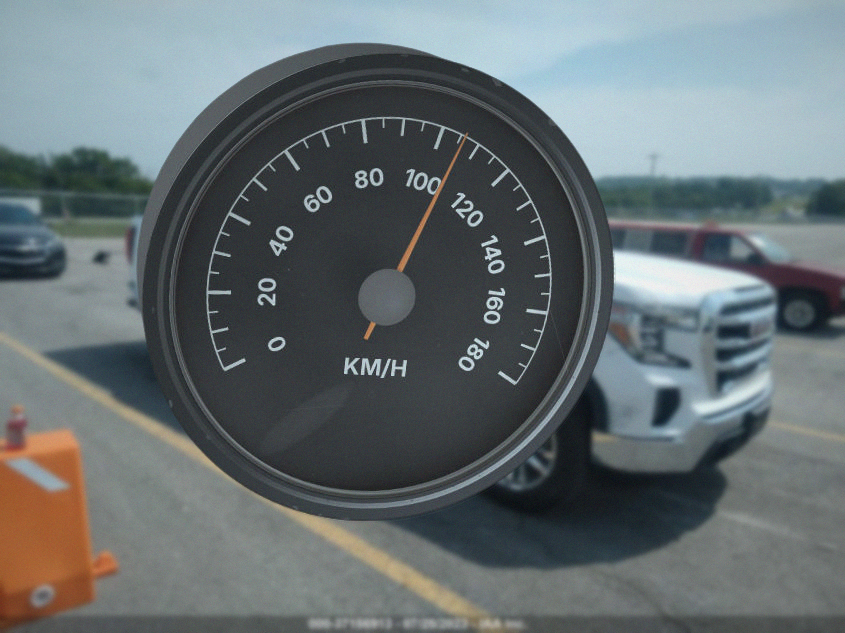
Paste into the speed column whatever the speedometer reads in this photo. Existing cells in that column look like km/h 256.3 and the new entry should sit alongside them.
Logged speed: km/h 105
